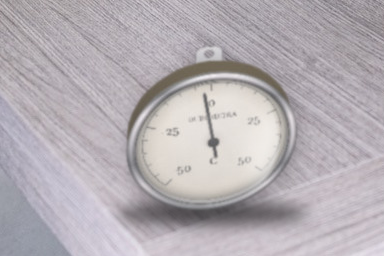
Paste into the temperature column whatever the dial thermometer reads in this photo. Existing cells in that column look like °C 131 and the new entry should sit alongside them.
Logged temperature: °C -2.5
